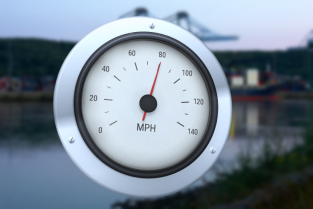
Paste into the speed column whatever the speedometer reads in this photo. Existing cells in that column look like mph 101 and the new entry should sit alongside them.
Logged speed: mph 80
